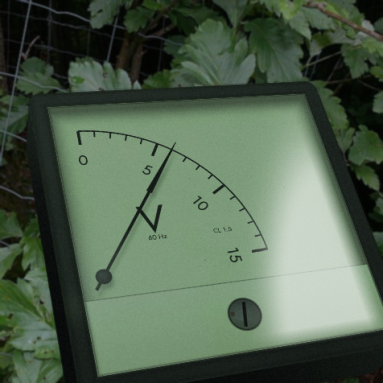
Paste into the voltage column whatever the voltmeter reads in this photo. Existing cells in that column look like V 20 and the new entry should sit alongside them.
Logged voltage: V 6
